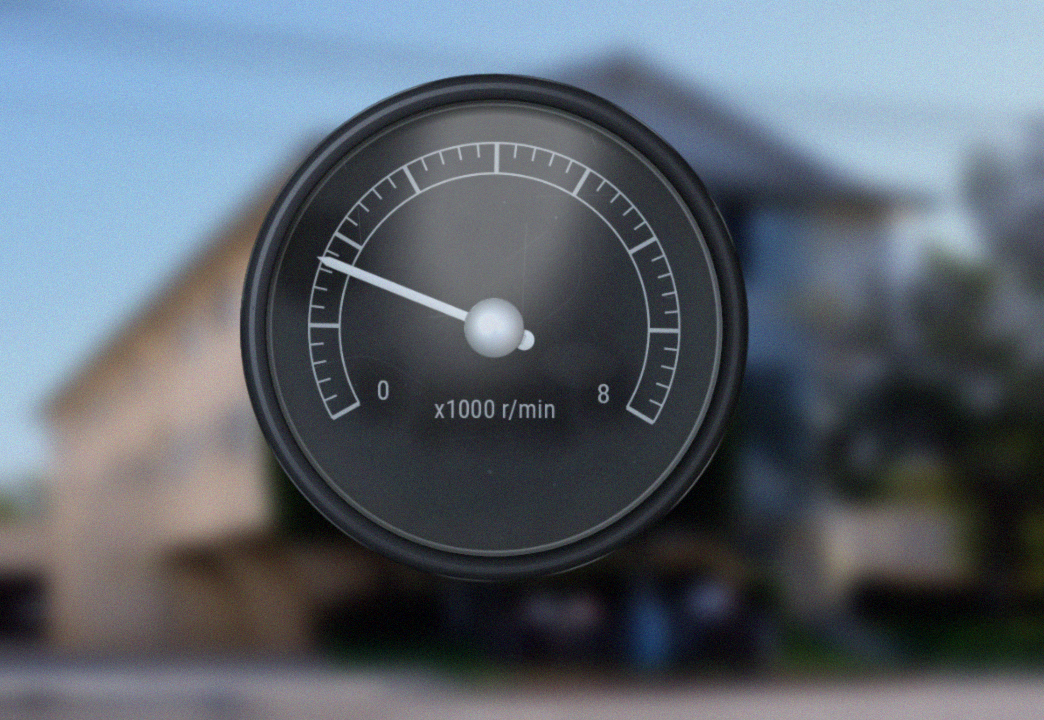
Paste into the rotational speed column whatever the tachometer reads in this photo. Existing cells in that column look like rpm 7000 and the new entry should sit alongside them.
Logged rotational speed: rpm 1700
